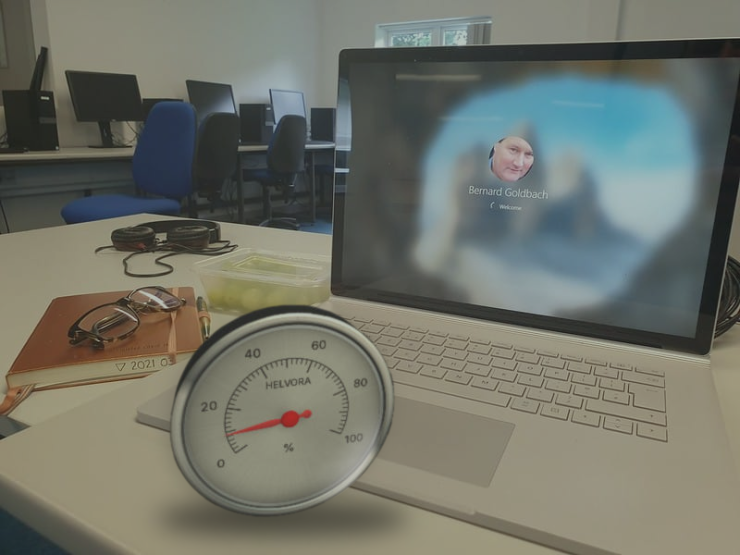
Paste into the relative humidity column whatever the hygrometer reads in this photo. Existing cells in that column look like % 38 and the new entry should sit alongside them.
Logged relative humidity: % 10
